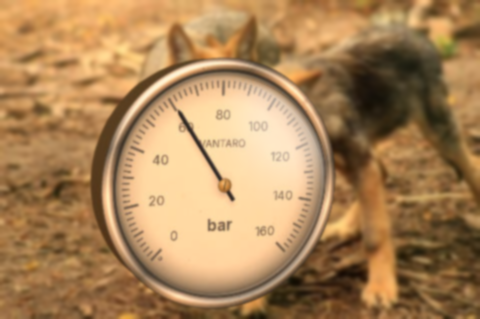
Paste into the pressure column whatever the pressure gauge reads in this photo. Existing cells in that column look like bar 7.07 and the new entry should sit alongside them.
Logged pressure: bar 60
